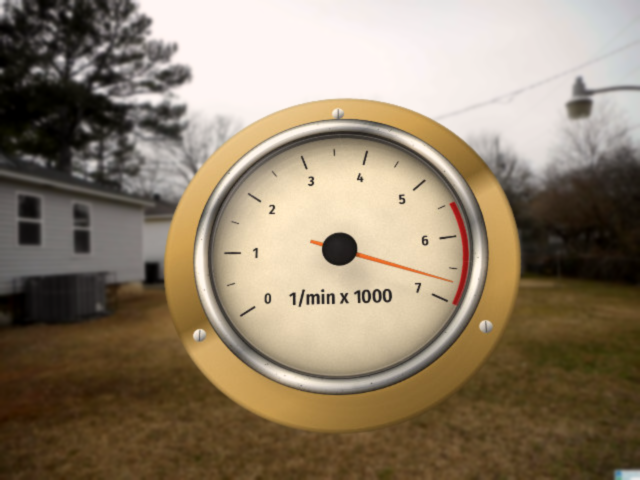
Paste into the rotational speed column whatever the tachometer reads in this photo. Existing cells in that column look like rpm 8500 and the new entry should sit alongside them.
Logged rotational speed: rpm 6750
